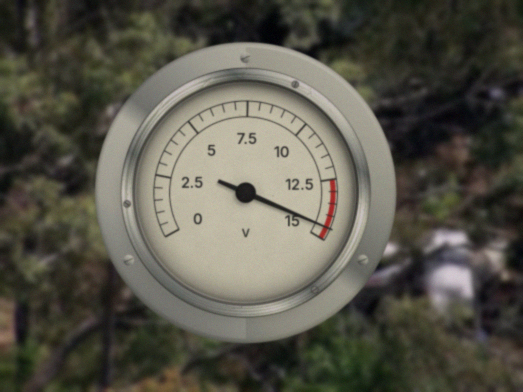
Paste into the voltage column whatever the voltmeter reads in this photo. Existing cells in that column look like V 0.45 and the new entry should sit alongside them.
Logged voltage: V 14.5
